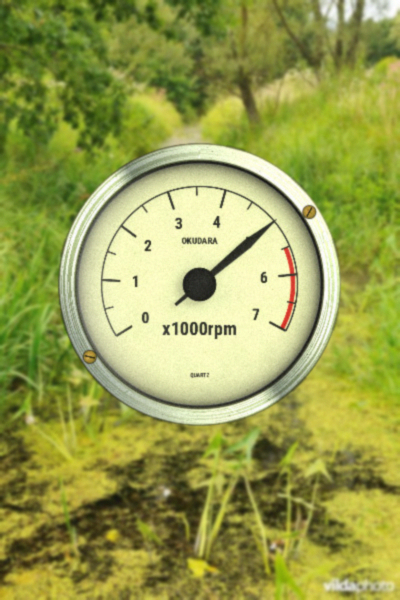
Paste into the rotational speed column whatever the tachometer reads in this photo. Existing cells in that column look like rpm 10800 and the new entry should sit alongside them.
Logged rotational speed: rpm 5000
